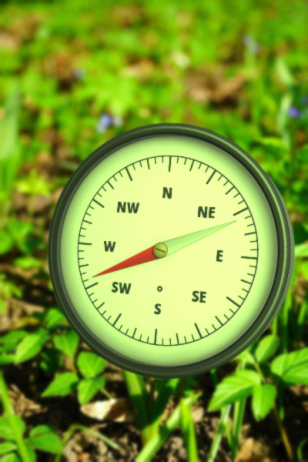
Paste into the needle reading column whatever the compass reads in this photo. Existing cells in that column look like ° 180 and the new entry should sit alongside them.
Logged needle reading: ° 245
